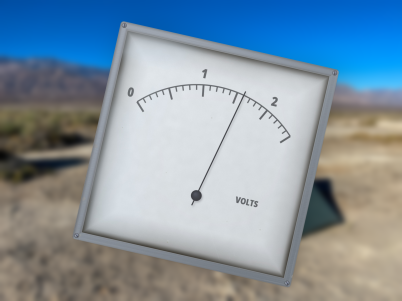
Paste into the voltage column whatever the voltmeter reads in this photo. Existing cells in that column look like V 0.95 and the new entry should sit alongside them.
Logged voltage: V 1.6
